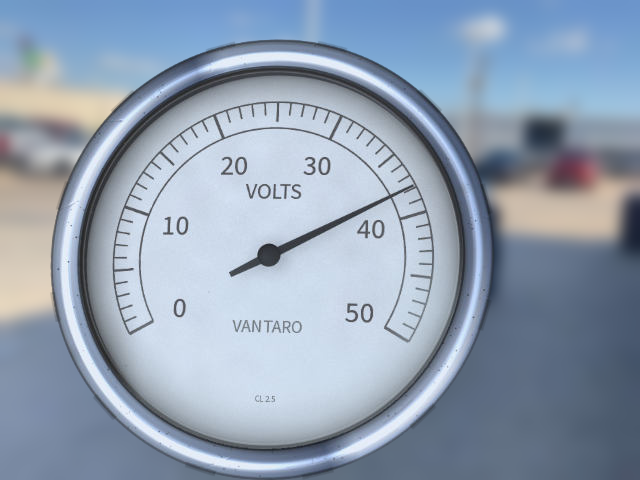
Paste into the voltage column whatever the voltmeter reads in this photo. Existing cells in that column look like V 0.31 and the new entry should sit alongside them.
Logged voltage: V 38
